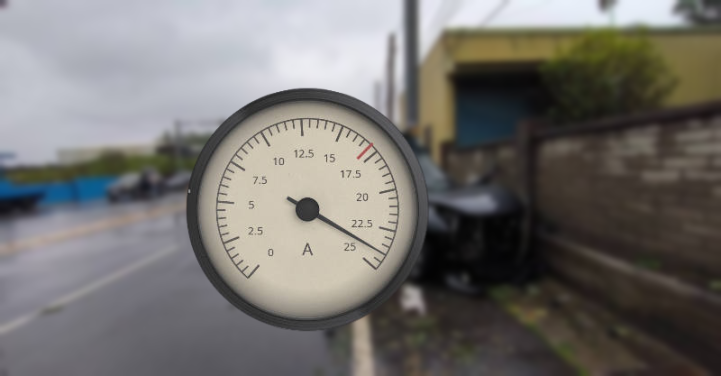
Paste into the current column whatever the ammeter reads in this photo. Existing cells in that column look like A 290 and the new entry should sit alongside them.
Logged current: A 24
